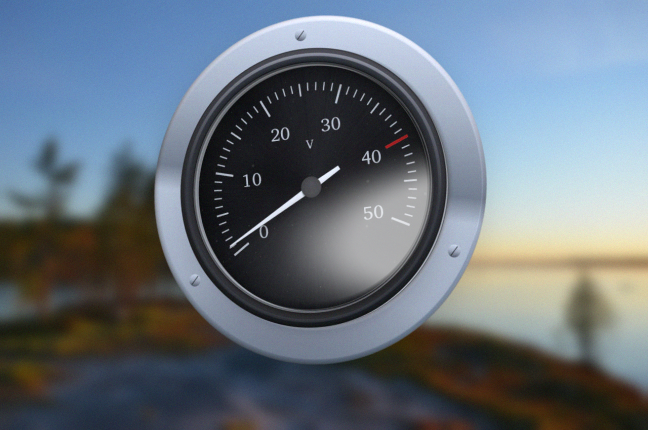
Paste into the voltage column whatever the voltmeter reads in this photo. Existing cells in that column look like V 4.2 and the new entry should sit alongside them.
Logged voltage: V 1
